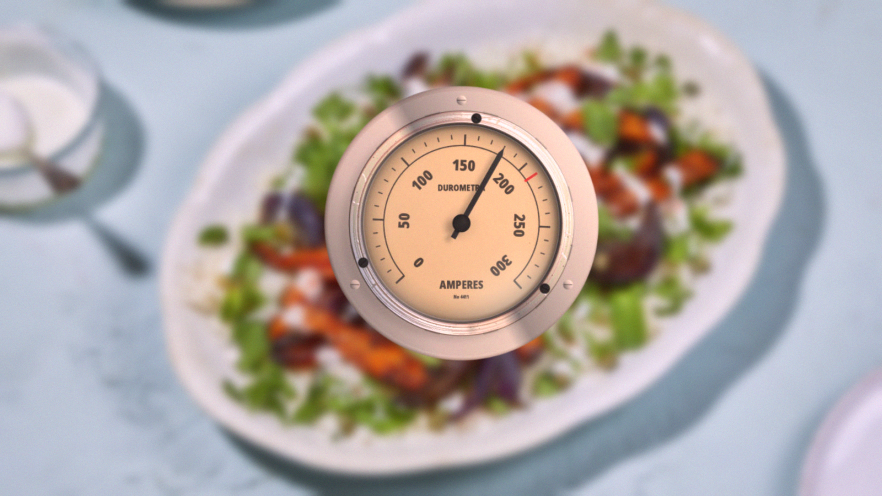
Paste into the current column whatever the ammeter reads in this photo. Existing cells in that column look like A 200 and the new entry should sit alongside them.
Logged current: A 180
